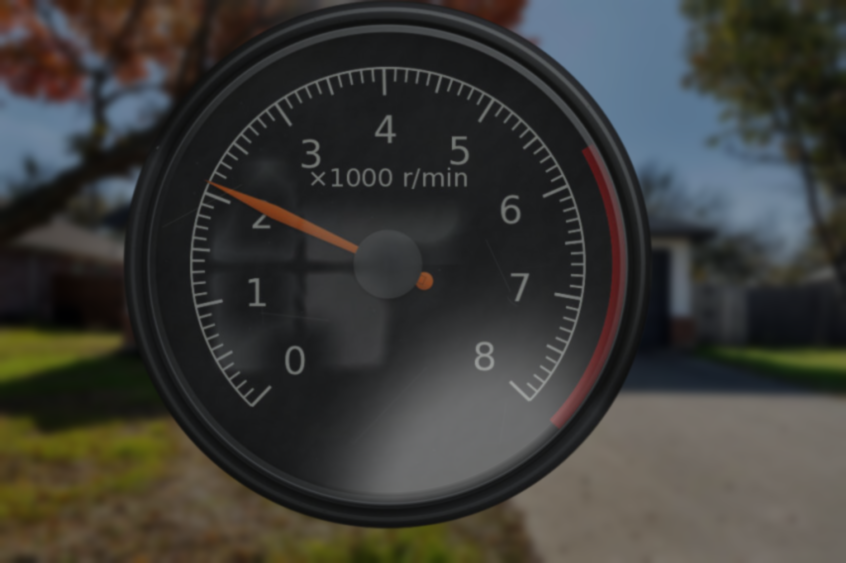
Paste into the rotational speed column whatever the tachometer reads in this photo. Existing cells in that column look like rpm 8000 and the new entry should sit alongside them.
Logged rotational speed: rpm 2100
